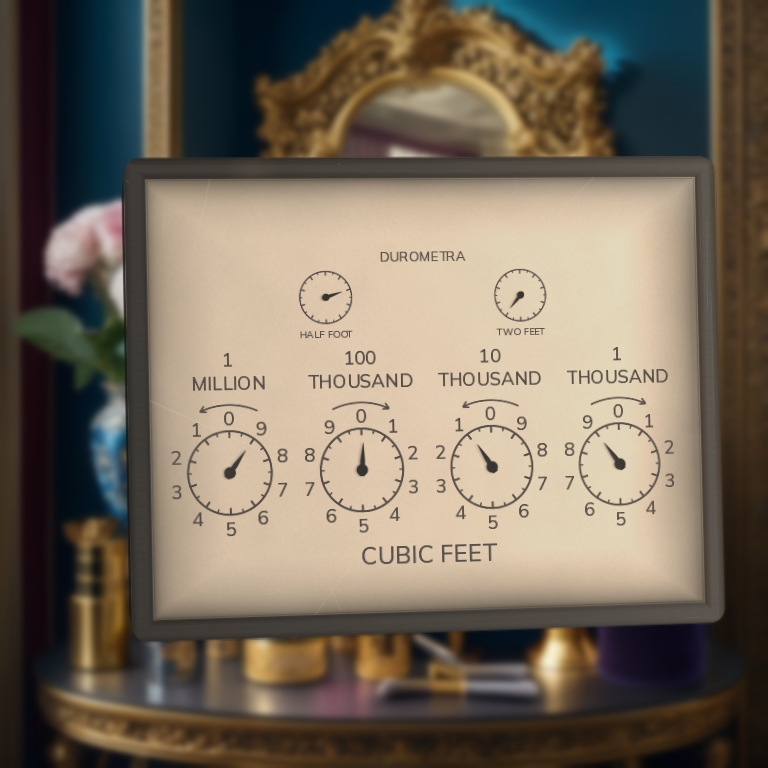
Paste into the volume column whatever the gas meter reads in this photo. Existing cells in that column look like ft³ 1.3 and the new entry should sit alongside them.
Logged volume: ft³ 900900
